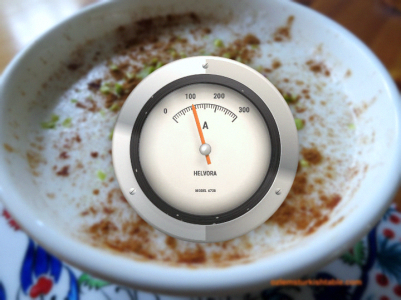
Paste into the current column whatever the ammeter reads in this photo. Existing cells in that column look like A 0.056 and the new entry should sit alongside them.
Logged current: A 100
